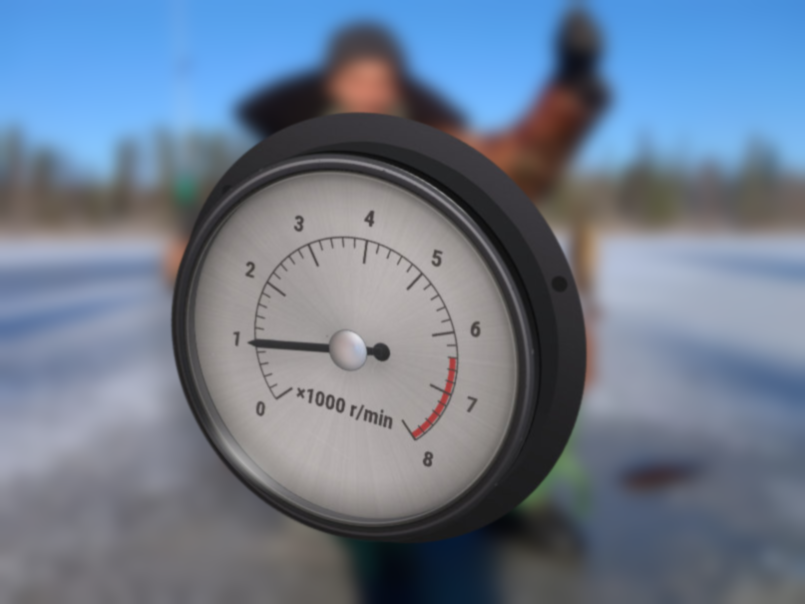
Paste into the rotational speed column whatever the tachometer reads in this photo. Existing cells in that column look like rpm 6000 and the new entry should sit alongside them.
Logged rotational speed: rpm 1000
